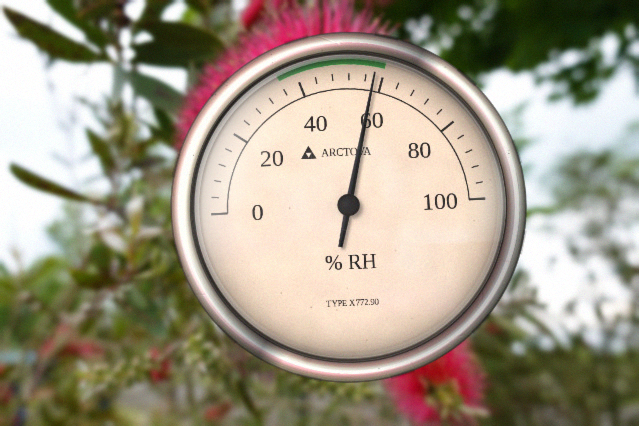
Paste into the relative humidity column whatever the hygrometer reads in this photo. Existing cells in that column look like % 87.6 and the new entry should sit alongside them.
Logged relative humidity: % 58
